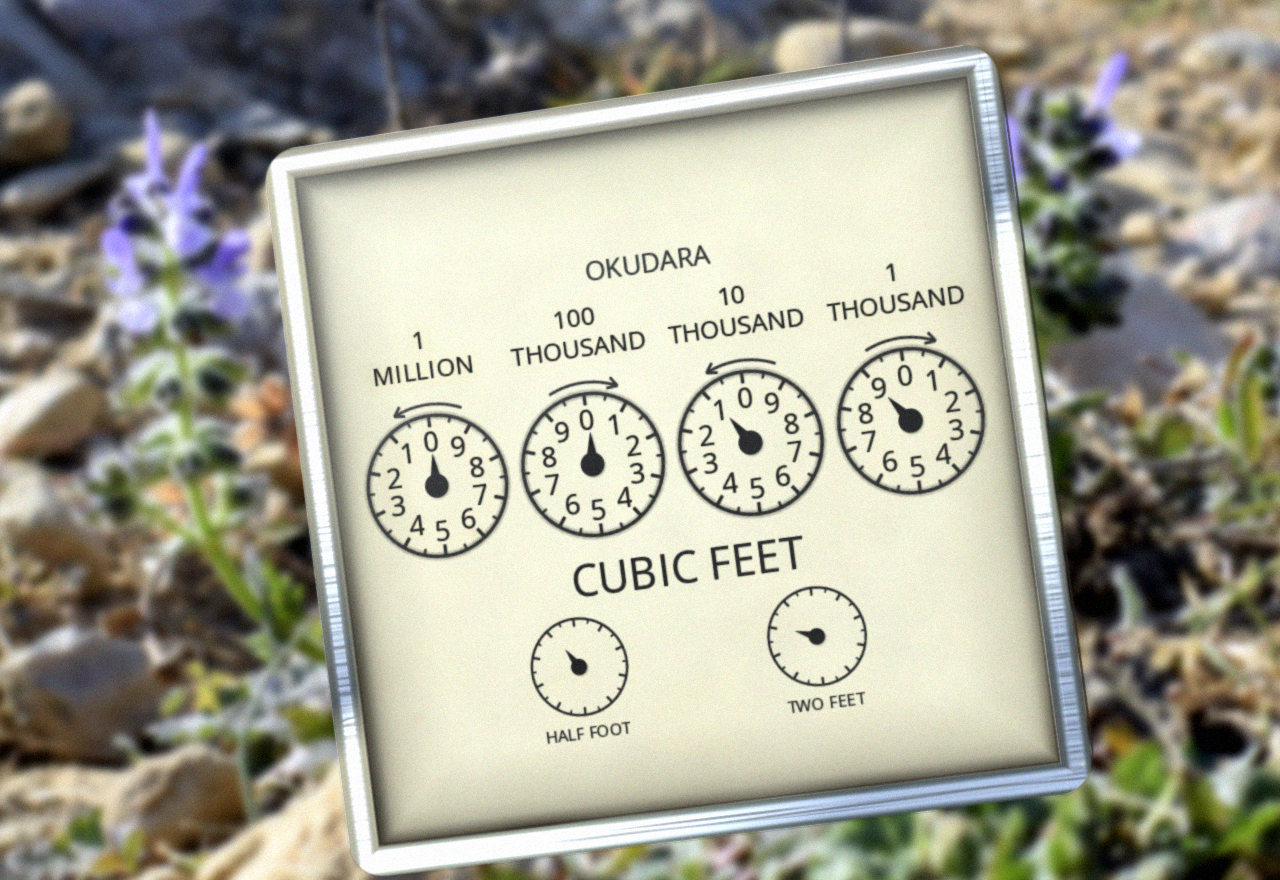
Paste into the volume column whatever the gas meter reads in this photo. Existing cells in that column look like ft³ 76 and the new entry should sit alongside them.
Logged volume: ft³ 900
